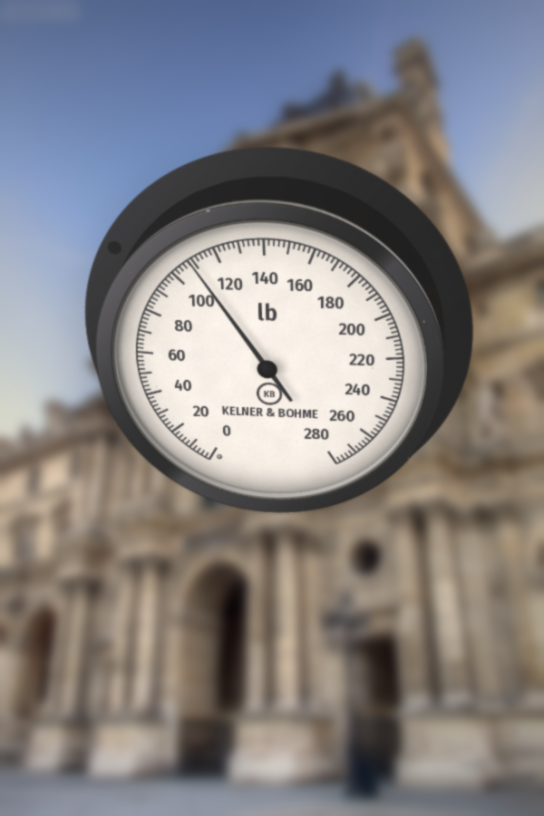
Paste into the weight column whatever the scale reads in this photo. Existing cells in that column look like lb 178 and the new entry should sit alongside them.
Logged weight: lb 110
